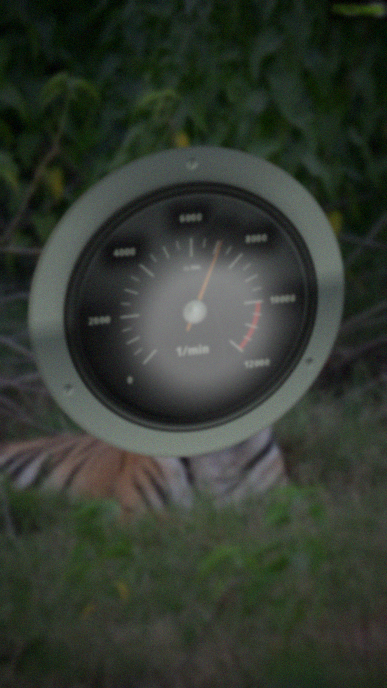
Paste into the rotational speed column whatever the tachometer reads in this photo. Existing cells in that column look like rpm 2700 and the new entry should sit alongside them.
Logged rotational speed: rpm 7000
